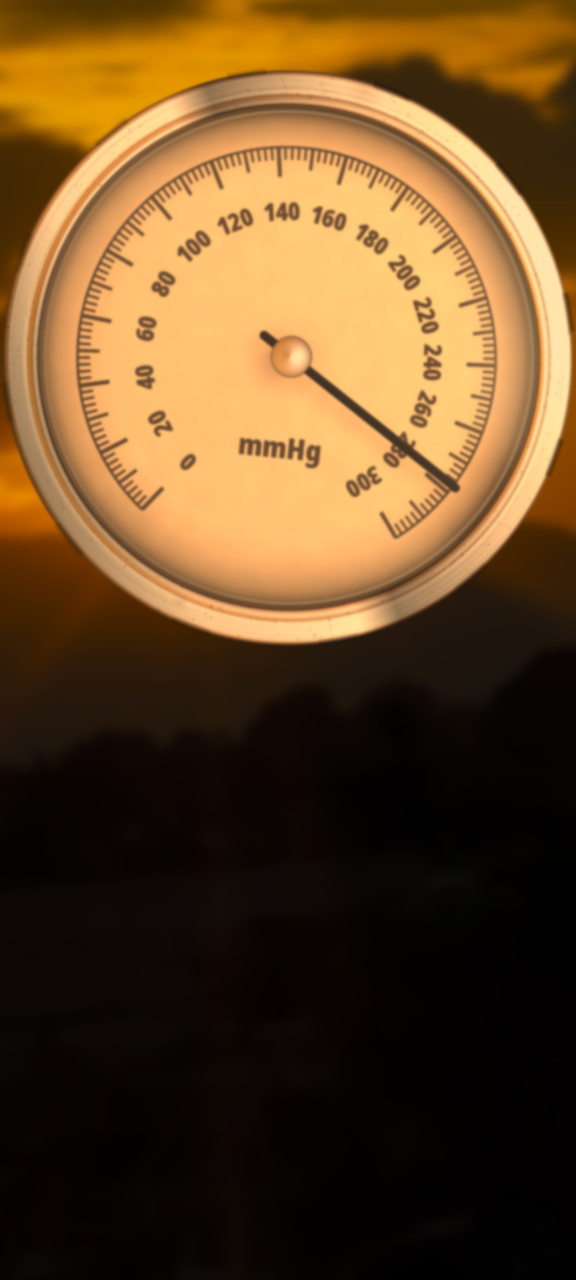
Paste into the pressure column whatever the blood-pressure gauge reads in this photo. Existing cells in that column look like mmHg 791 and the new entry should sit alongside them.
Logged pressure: mmHg 278
